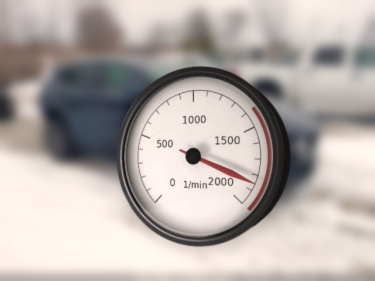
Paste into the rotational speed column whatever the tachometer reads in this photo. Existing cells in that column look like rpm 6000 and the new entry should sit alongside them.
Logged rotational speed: rpm 1850
